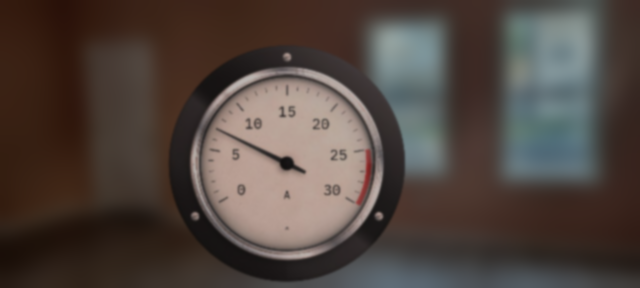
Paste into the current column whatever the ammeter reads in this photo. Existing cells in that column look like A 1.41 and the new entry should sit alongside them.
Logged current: A 7
